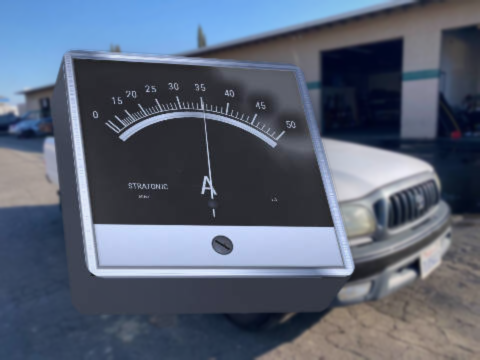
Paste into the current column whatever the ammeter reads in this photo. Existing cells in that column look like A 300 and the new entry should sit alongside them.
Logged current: A 35
